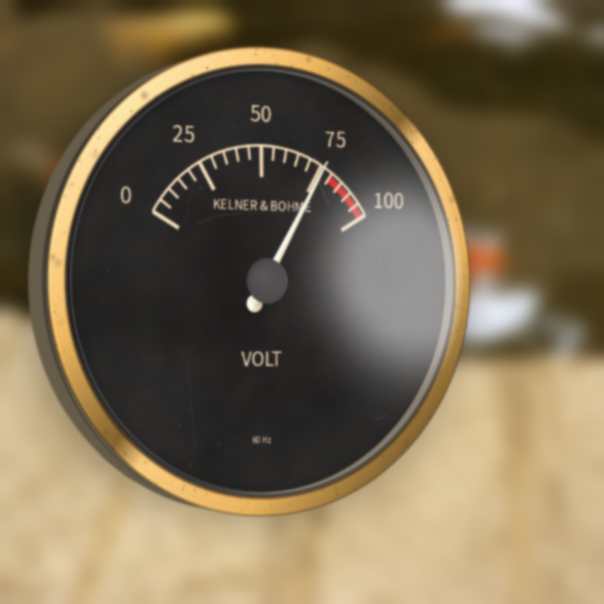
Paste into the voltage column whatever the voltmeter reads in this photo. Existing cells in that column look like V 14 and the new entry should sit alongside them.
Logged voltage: V 75
